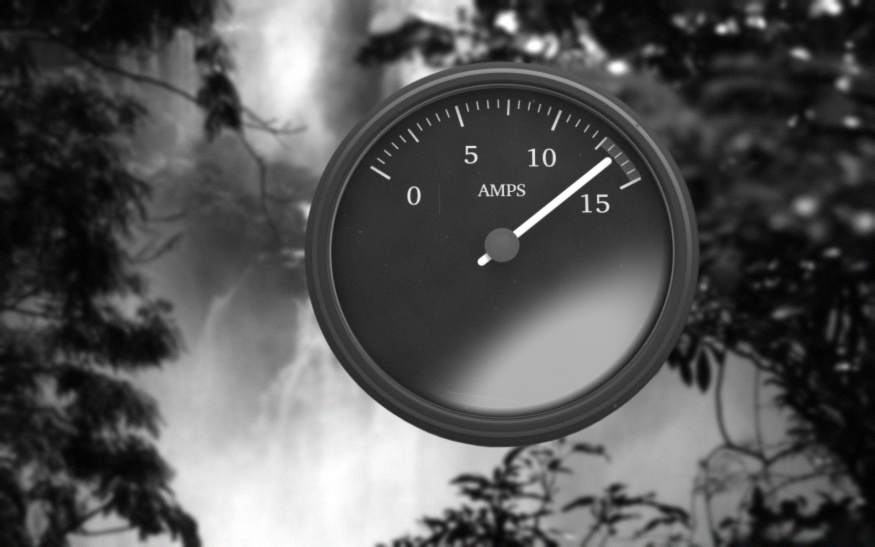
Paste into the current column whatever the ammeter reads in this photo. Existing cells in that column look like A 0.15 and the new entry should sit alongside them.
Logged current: A 13.5
